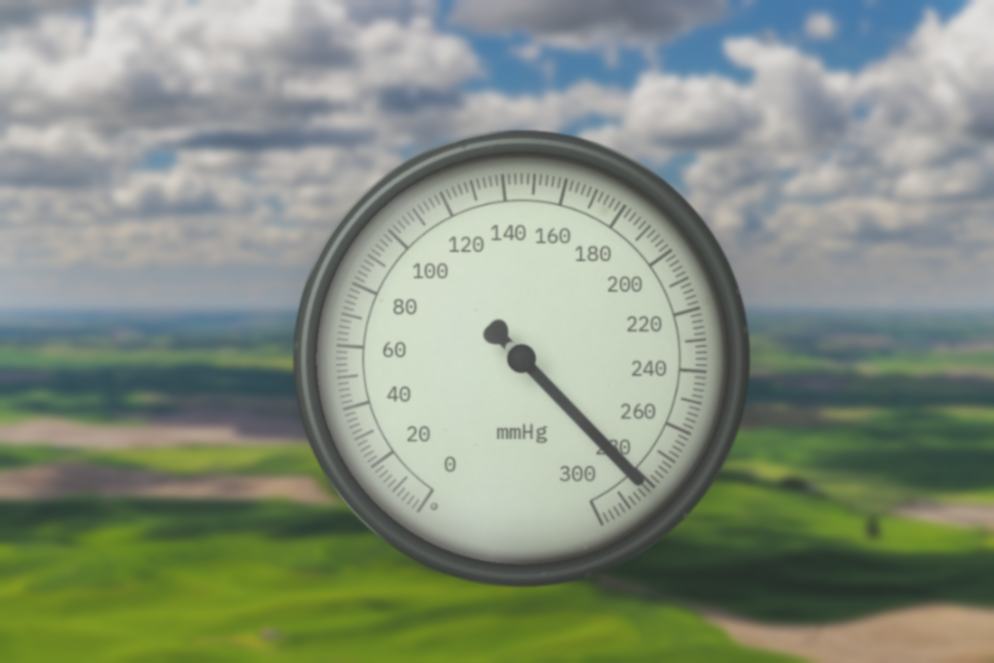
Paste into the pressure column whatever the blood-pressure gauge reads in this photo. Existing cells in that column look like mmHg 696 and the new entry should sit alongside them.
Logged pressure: mmHg 282
